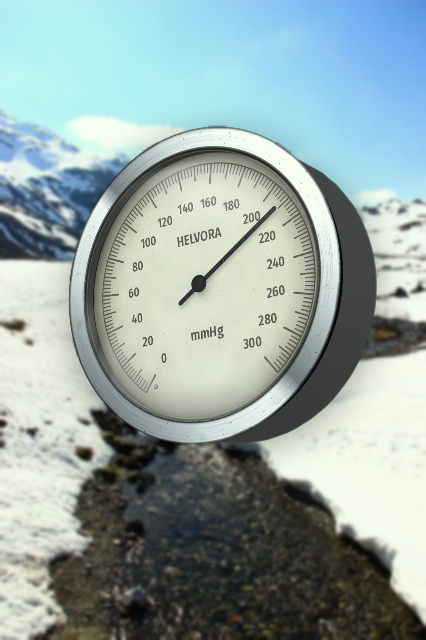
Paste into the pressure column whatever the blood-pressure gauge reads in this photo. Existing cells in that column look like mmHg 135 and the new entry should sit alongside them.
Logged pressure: mmHg 210
